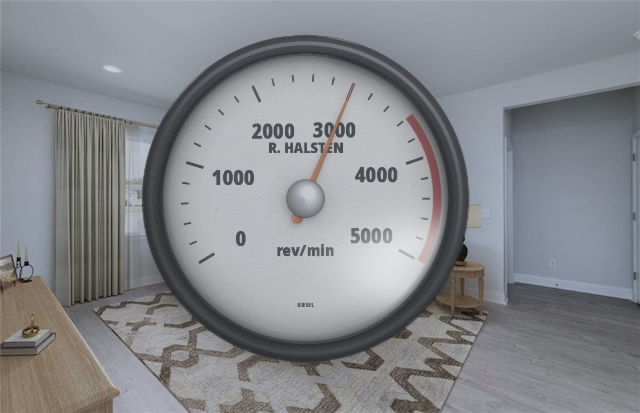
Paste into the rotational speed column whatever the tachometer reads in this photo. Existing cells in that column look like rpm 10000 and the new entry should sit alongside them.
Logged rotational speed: rpm 3000
